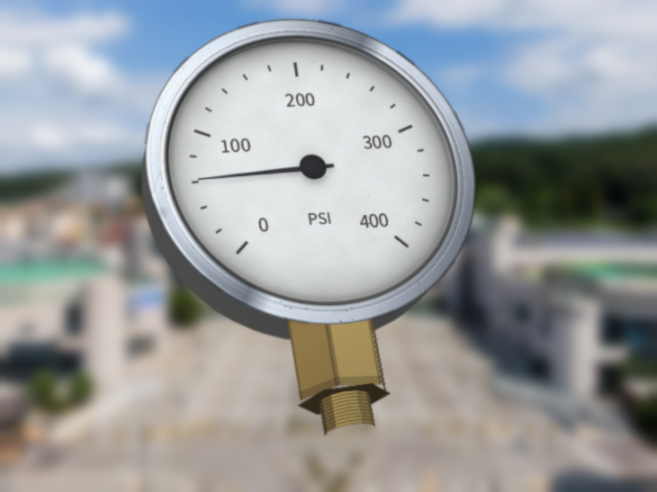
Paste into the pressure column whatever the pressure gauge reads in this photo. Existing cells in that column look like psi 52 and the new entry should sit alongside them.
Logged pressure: psi 60
